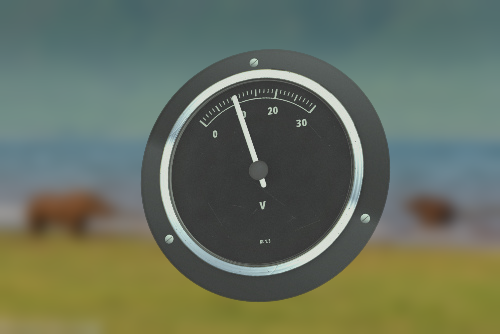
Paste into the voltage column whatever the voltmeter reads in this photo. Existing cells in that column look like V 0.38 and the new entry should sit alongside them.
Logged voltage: V 10
